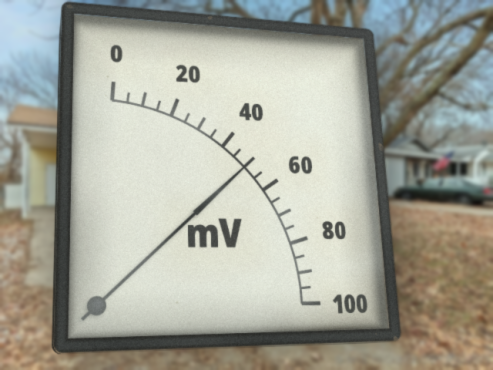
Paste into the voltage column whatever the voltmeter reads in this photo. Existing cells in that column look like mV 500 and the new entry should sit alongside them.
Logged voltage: mV 50
